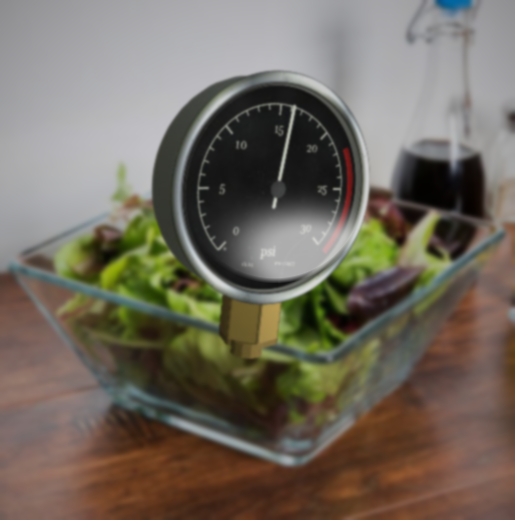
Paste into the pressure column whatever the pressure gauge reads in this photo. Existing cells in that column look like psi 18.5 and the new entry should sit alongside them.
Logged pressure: psi 16
